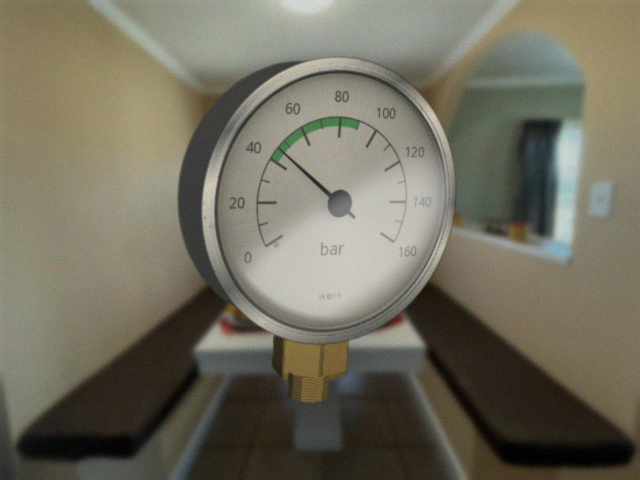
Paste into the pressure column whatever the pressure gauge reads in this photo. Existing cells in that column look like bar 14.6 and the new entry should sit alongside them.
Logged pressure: bar 45
